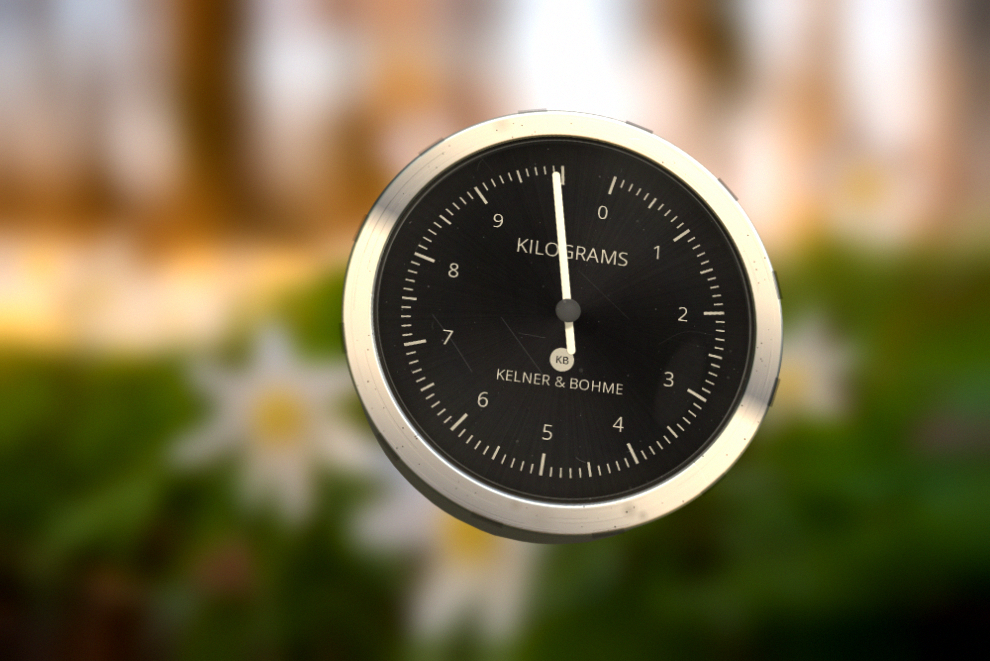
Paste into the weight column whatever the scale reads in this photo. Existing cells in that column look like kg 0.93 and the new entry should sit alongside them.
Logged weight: kg 9.9
